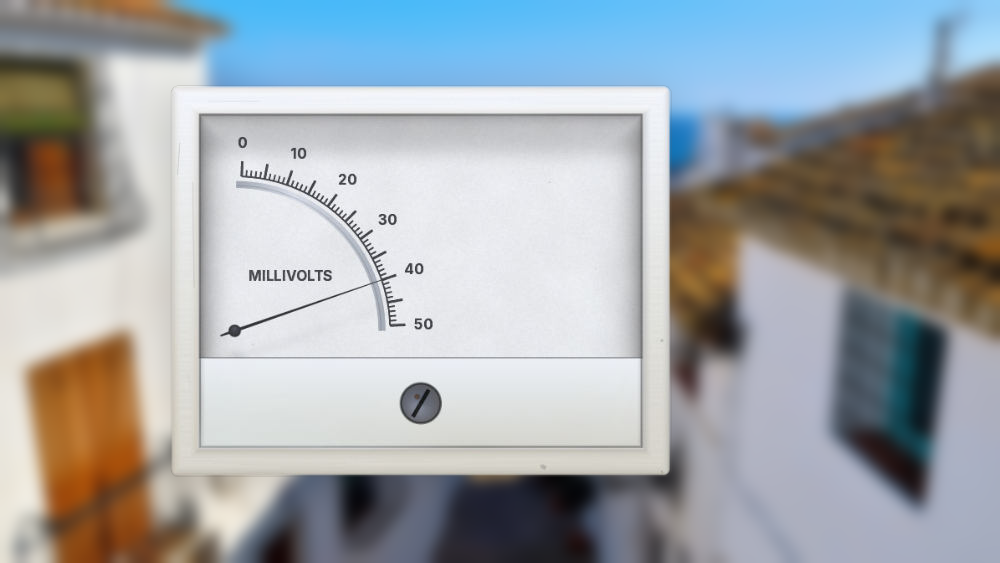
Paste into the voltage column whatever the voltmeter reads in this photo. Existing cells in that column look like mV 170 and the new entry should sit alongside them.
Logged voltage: mV 40
